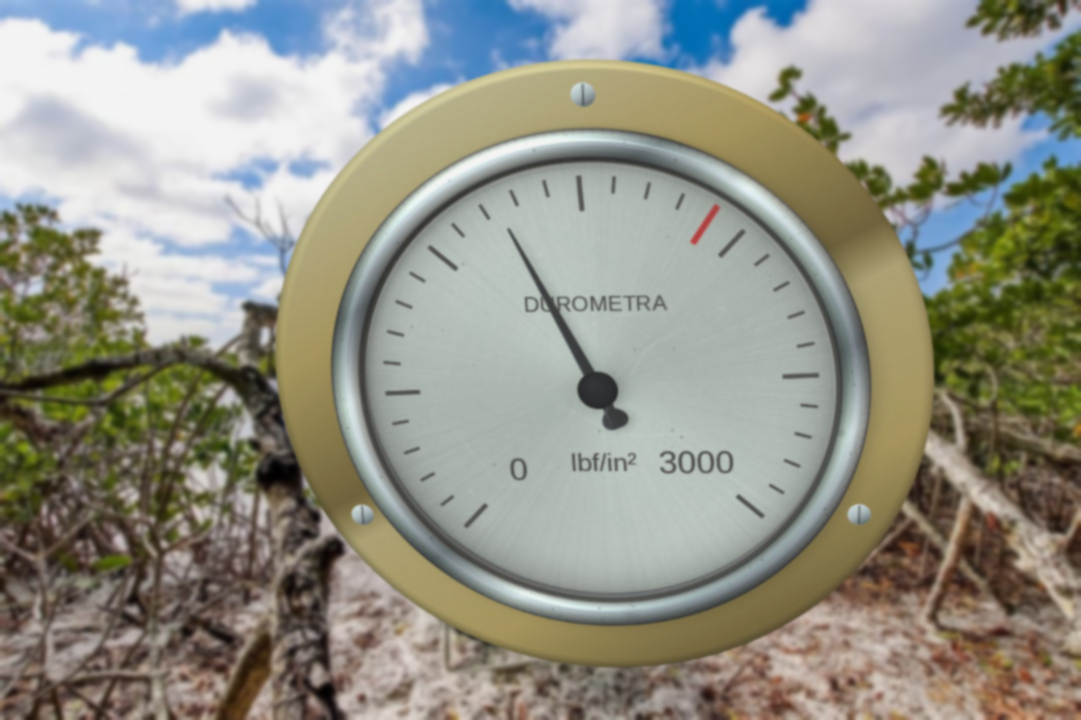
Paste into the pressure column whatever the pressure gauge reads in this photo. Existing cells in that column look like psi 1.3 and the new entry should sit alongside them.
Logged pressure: psi 1250
